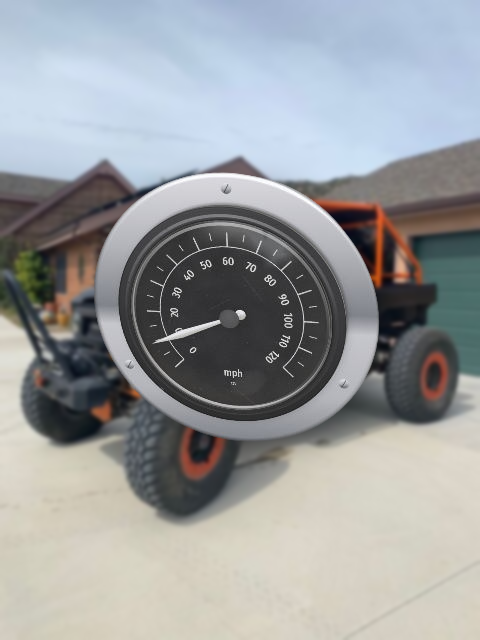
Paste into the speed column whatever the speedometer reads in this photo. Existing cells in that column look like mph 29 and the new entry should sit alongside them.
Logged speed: mph 10
